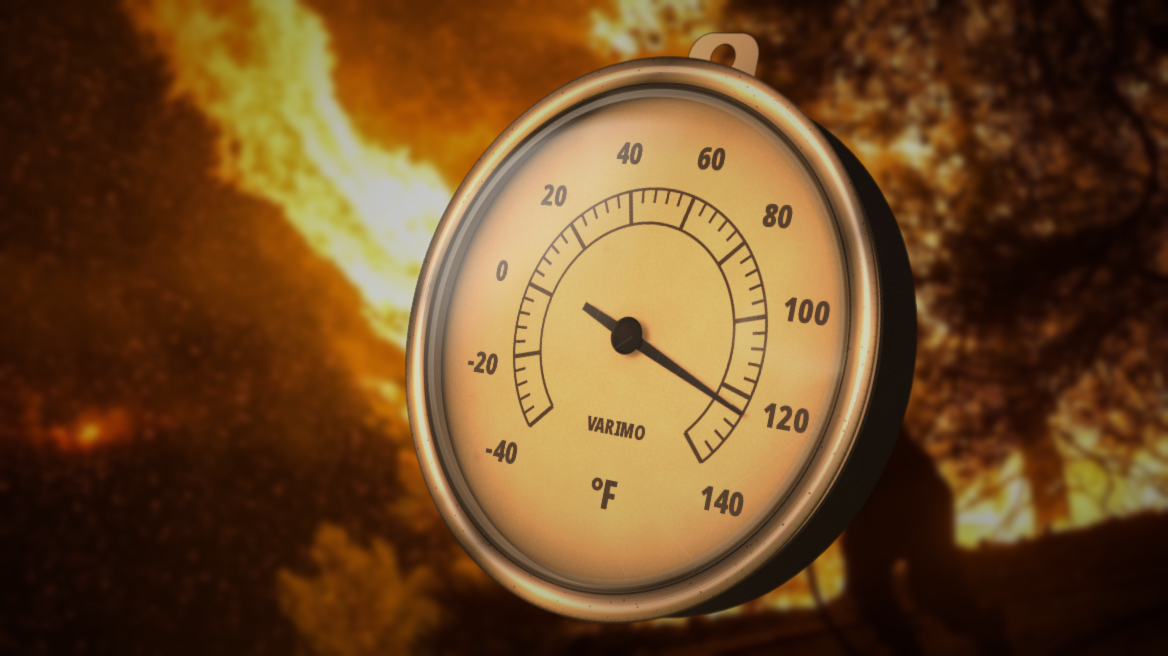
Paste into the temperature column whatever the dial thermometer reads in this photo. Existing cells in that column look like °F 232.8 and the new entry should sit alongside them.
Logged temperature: °F 124
